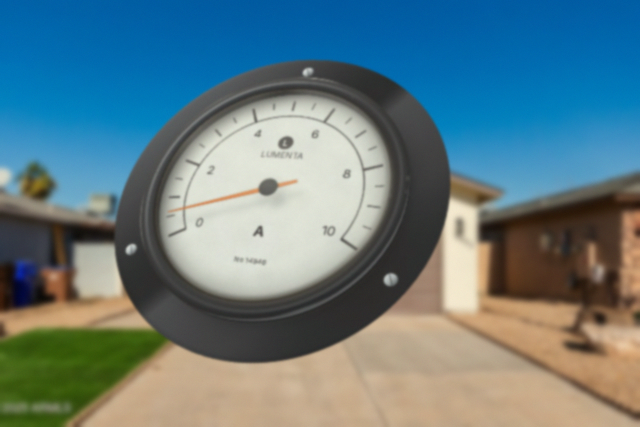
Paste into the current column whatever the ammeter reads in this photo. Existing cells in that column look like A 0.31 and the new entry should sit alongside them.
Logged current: A 0.5
